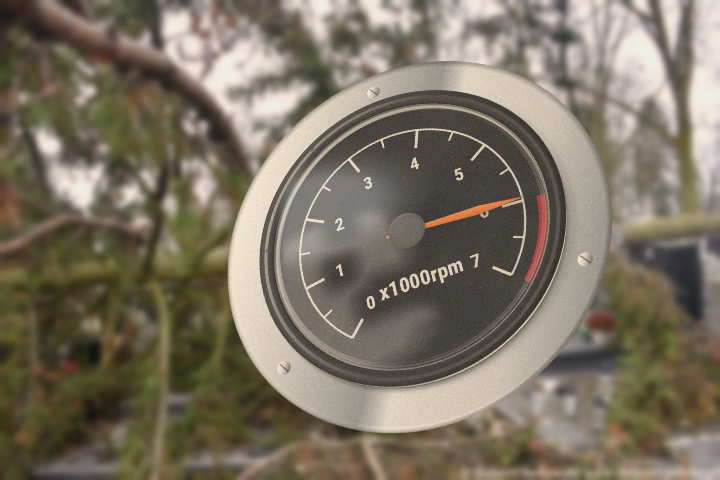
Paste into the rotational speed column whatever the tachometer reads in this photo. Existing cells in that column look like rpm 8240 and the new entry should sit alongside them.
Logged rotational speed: rpm 6000
